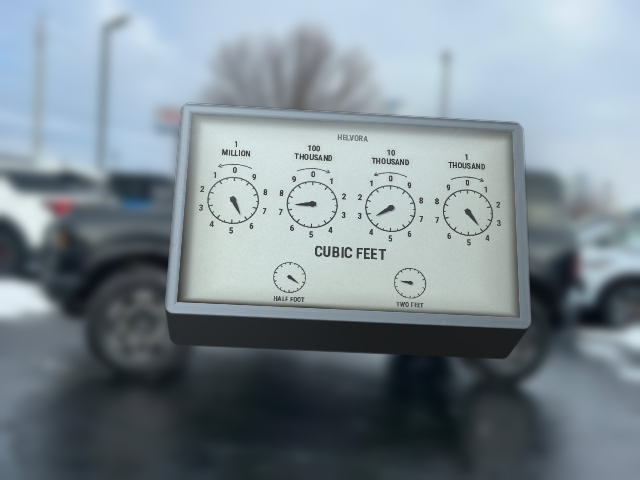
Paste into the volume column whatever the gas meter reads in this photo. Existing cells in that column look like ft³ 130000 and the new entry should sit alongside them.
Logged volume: ft³ 573400
